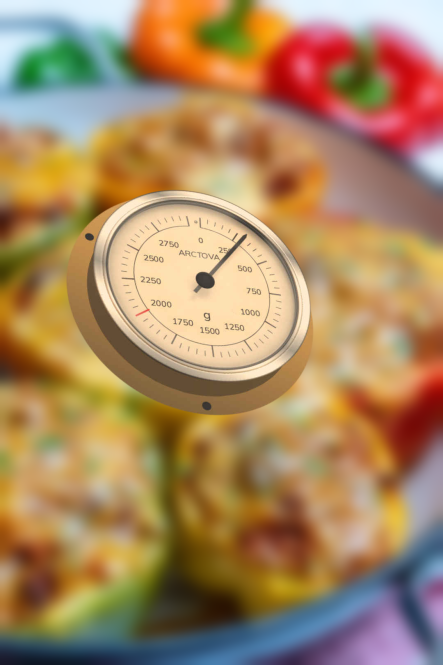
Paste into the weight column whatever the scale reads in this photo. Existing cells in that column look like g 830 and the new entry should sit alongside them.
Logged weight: g 300
